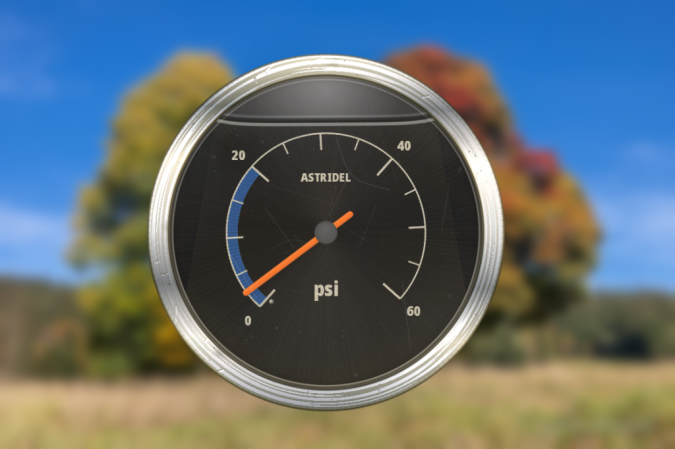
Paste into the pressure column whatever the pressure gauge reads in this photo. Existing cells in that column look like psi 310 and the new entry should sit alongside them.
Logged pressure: psi 2.5
